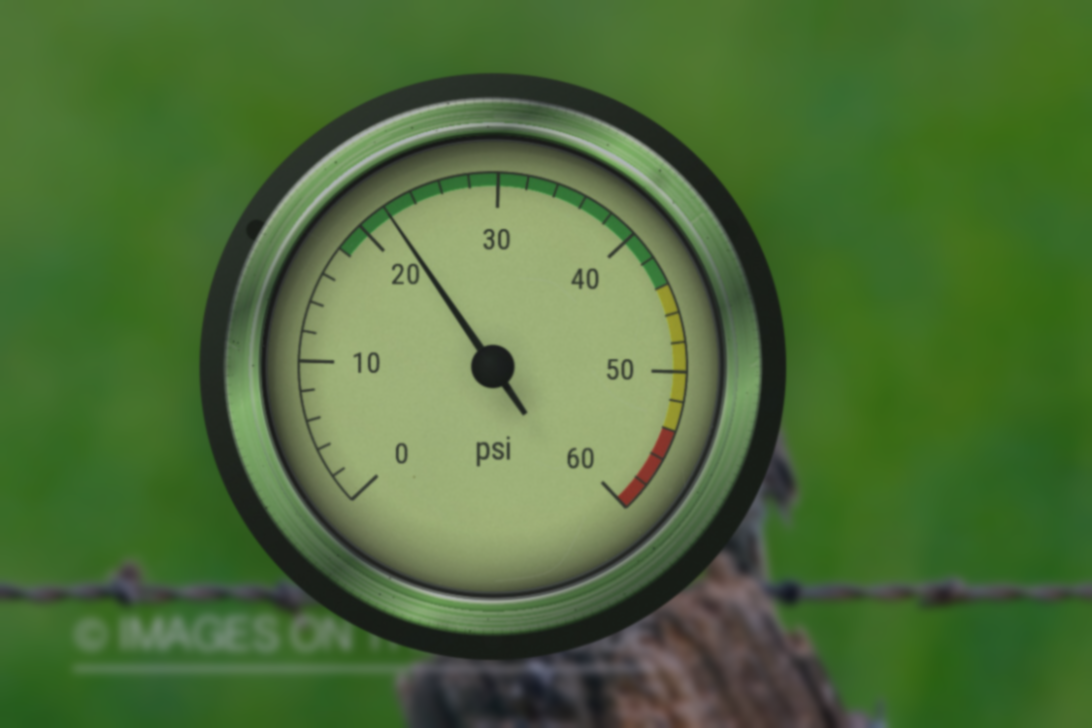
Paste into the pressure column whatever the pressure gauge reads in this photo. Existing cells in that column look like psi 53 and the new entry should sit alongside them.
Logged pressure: psi 22
